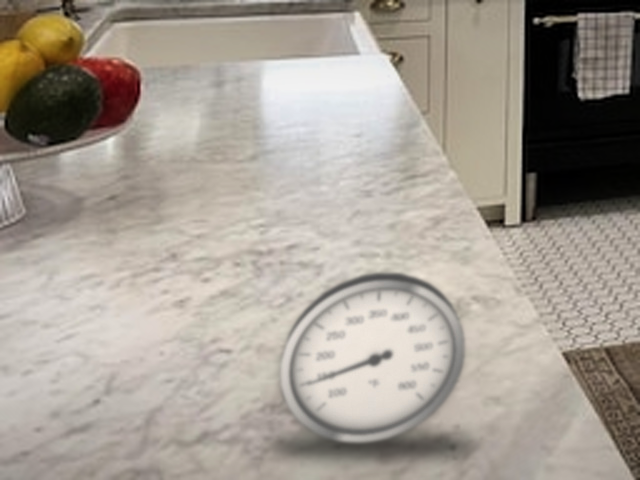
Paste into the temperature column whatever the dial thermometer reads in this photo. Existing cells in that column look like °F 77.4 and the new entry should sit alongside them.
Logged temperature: °F 150
